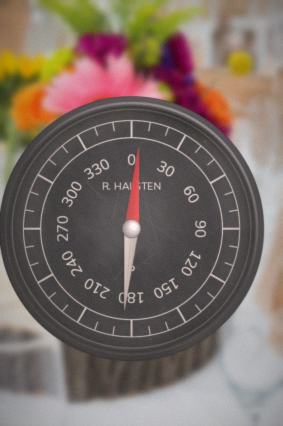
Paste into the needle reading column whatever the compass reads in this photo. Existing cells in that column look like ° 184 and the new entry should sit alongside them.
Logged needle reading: ° 5
